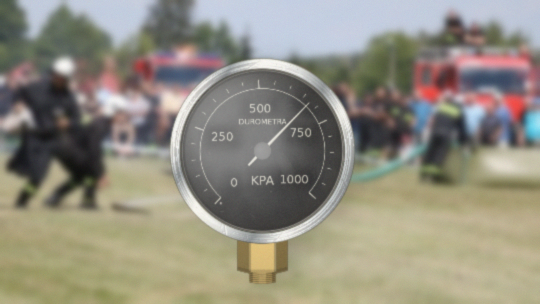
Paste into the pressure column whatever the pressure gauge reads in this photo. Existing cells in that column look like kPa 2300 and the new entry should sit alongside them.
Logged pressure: kPa 675
